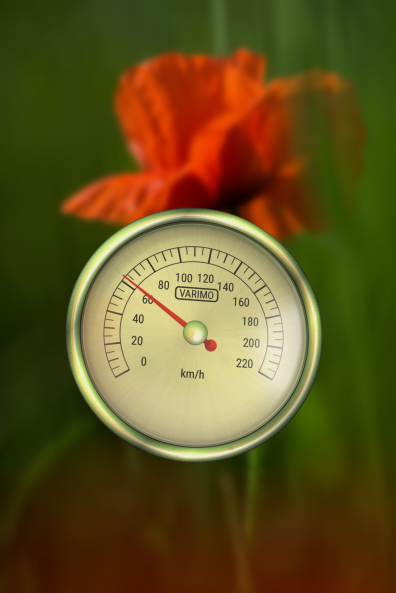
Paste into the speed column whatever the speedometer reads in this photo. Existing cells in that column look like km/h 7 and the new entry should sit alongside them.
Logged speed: km/h 62.5
